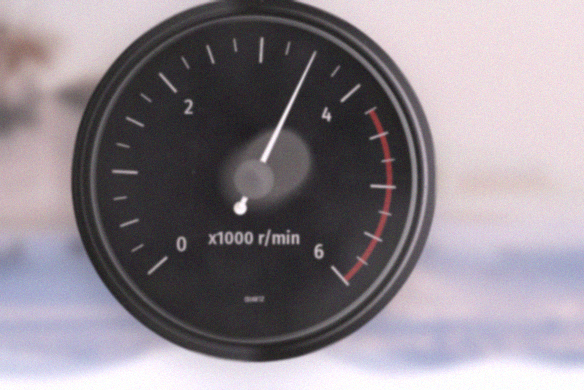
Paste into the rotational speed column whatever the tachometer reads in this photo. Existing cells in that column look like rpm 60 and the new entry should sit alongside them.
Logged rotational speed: rpm 3500
